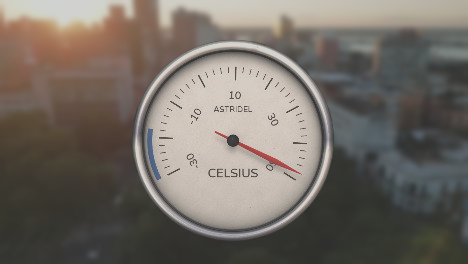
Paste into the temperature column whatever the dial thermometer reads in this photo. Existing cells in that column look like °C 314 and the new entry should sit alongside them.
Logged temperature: °C 48
